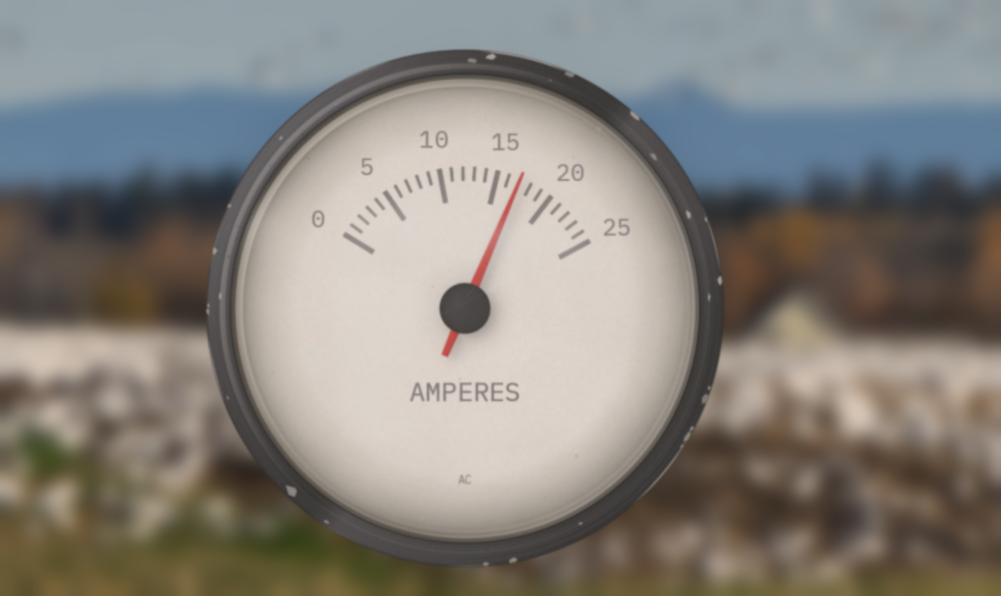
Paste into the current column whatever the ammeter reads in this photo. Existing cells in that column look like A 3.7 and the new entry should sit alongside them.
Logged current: A 17
